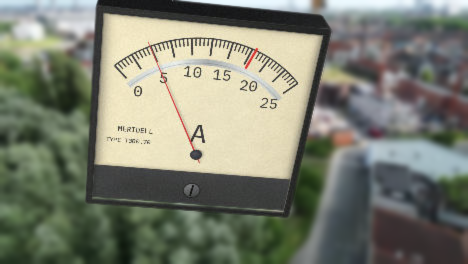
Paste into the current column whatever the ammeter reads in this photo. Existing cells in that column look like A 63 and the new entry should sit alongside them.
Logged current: A 5
